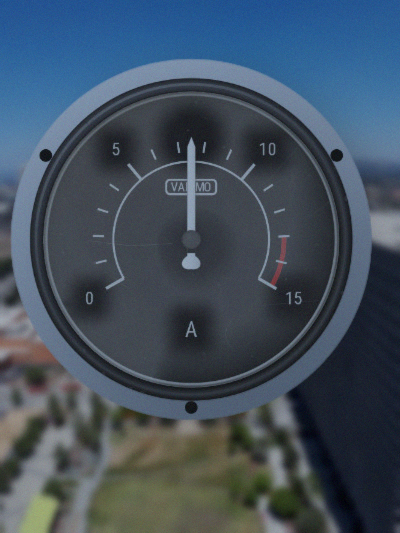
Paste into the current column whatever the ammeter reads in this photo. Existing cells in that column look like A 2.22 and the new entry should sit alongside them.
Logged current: A 7.5
